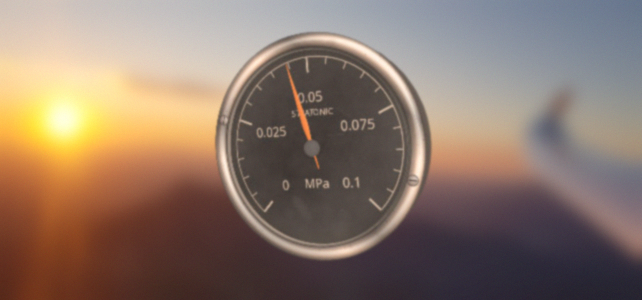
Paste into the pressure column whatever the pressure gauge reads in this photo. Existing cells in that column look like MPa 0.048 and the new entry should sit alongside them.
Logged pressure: MPa 0.045
